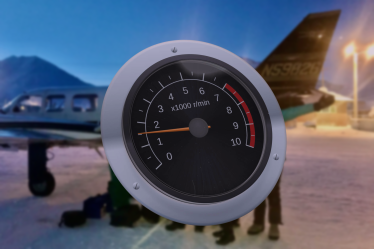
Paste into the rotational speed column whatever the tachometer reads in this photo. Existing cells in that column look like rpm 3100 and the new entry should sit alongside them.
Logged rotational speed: rpm 1500
